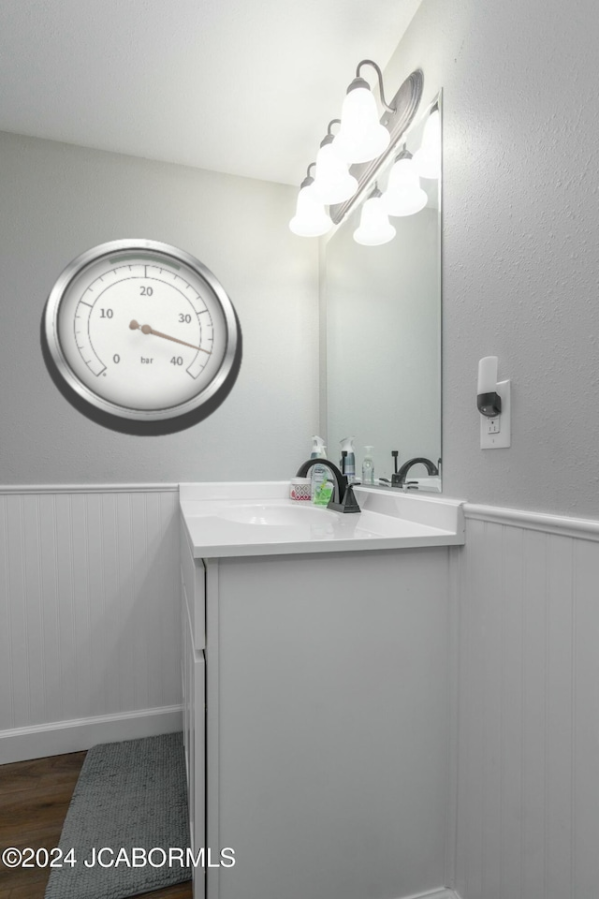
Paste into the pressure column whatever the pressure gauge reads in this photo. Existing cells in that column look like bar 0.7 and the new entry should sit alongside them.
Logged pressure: bar 36
